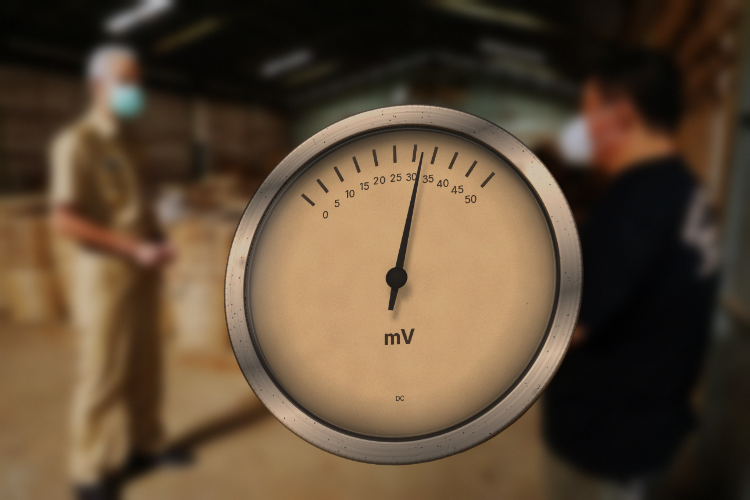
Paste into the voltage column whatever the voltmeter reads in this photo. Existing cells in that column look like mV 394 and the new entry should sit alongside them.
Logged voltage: mV 32.5
